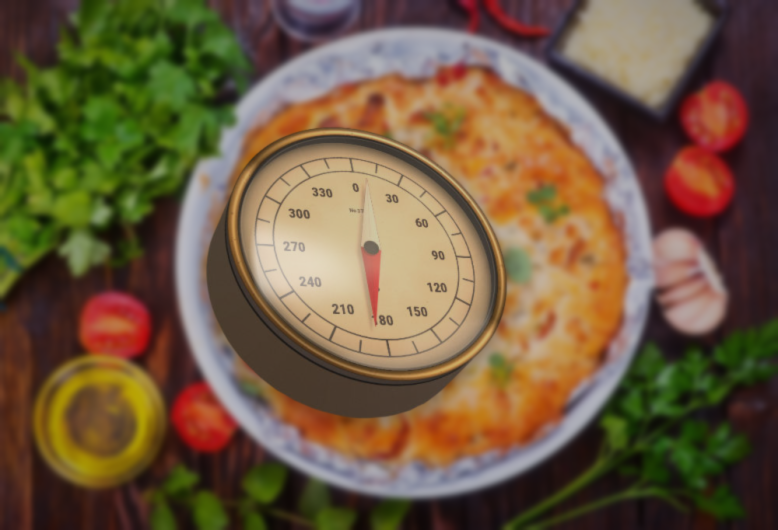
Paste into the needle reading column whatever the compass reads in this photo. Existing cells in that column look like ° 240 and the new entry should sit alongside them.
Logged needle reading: ° 187.5
